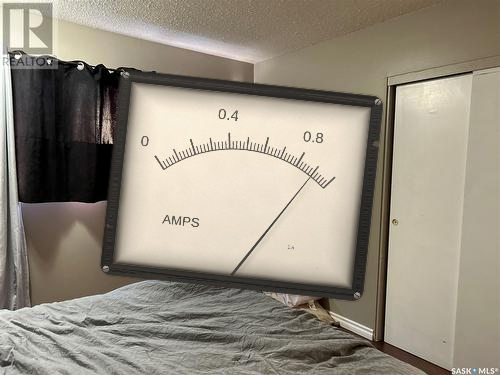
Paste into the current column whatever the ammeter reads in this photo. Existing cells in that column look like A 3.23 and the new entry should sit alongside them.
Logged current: A 0.9
